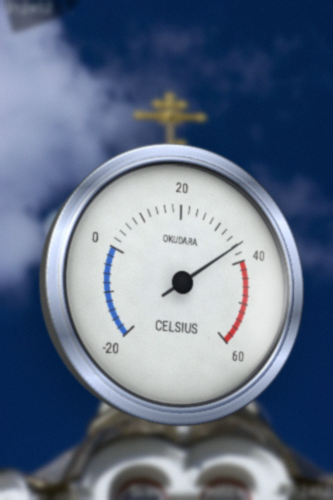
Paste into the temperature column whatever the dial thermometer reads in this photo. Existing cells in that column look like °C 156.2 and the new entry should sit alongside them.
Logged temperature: °C 36
